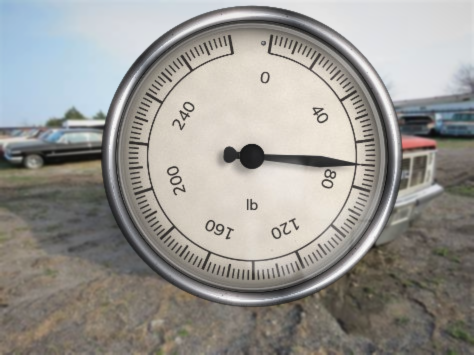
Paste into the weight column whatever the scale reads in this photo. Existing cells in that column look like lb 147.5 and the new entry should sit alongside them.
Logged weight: lb 70
